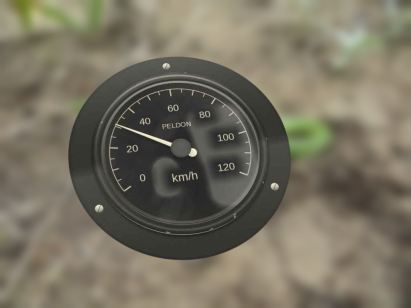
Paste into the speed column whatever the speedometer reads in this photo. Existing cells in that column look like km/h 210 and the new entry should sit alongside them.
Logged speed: km/h 30
